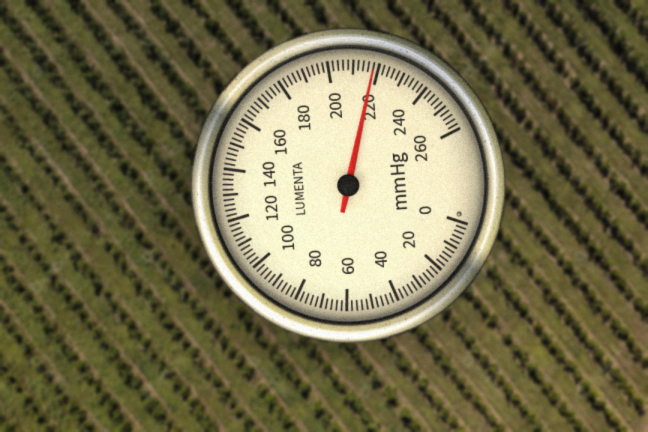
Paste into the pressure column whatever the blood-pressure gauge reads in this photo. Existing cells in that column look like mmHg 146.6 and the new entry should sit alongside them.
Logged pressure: mmHg 218
